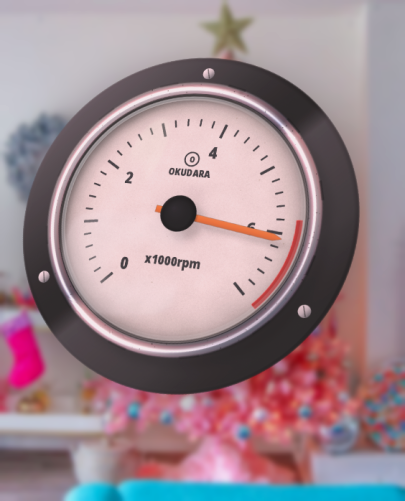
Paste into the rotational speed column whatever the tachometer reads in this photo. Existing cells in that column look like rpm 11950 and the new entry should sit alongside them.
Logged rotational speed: rpm 6100
